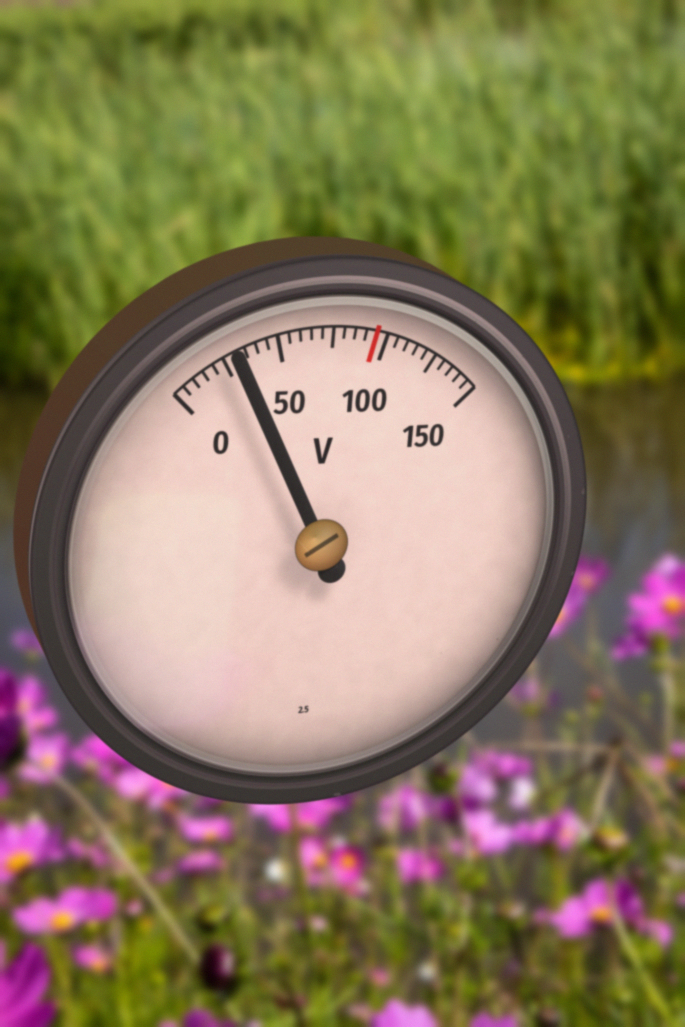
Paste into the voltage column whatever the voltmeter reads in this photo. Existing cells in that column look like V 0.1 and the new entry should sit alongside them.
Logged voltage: V 30
